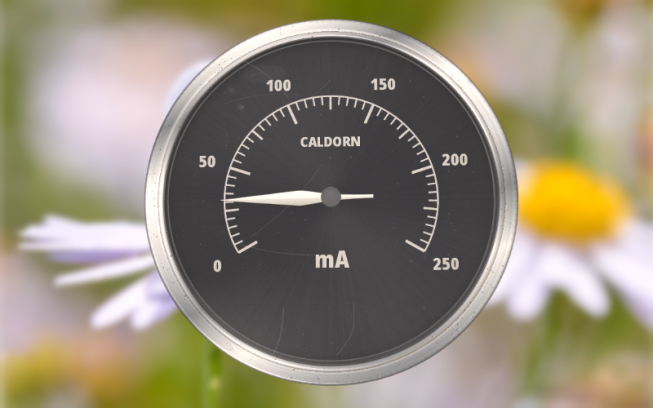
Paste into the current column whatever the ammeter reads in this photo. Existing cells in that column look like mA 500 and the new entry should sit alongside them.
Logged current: mA 30
